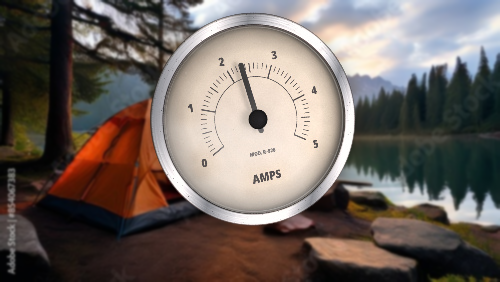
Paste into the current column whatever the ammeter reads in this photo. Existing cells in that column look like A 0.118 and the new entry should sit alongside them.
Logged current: A 2.3
